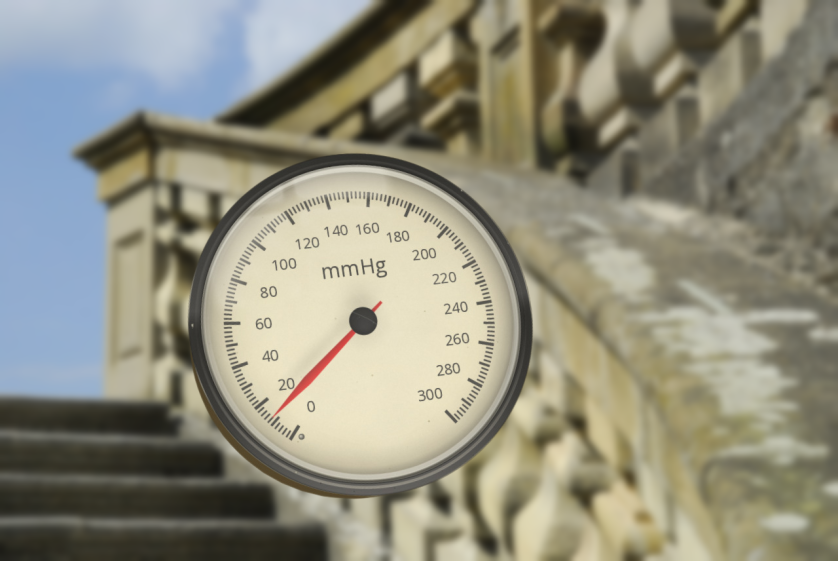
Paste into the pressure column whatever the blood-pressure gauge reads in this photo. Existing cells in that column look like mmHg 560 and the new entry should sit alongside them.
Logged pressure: mmHg 12
